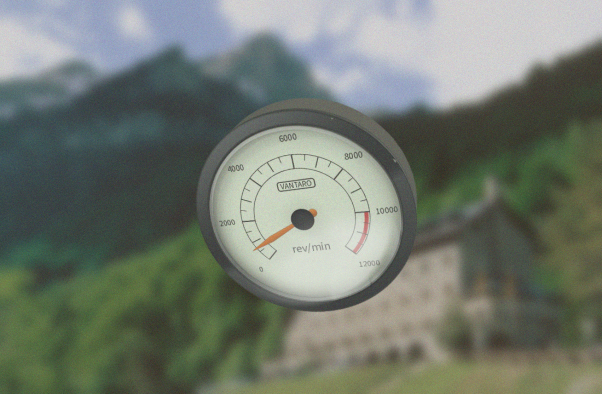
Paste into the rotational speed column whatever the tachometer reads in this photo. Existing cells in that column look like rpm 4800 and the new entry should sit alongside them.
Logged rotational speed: rpm 750
